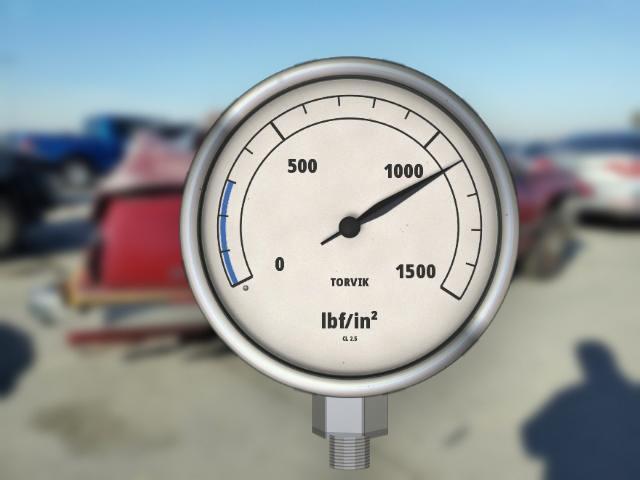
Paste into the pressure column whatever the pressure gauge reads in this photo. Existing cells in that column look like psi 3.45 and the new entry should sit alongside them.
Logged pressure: psi 1100
